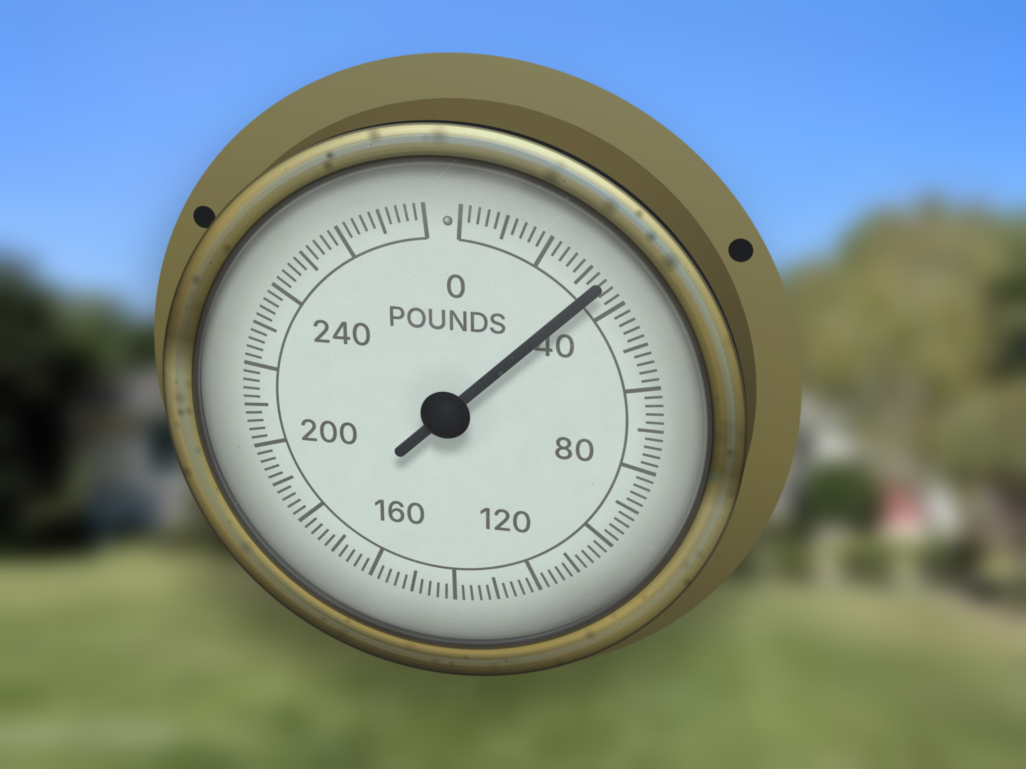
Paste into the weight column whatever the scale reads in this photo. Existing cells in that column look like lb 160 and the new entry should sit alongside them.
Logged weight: lb 34
